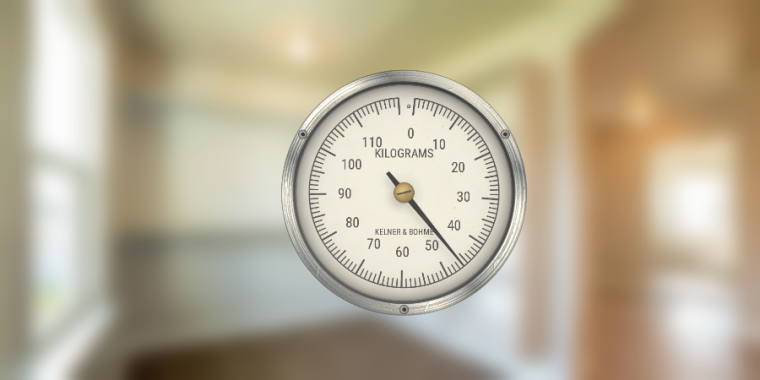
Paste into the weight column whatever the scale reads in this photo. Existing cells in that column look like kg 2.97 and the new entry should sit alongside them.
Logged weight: kg 46
